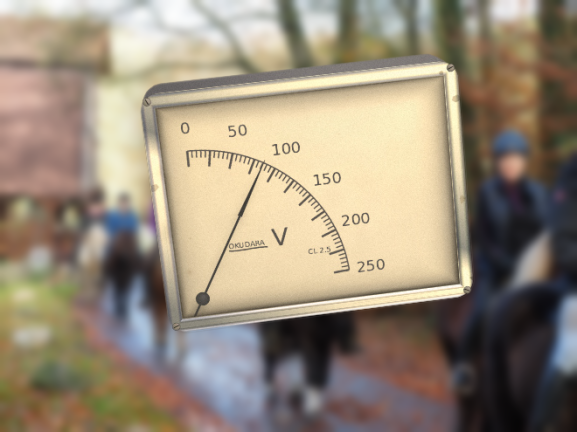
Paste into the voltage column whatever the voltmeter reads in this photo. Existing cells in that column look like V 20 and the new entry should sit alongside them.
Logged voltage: V 85
